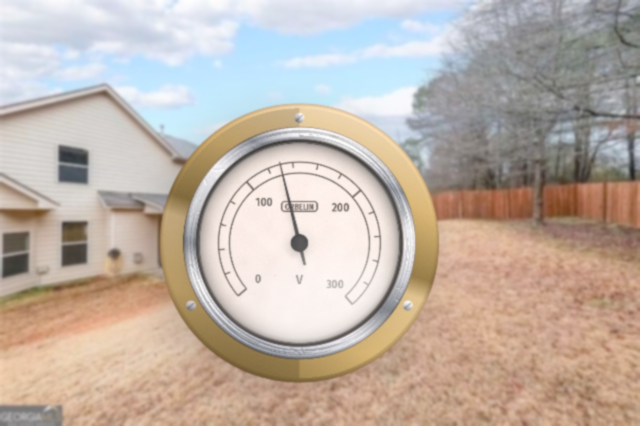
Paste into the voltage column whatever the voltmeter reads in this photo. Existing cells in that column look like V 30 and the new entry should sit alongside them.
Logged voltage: V 130
